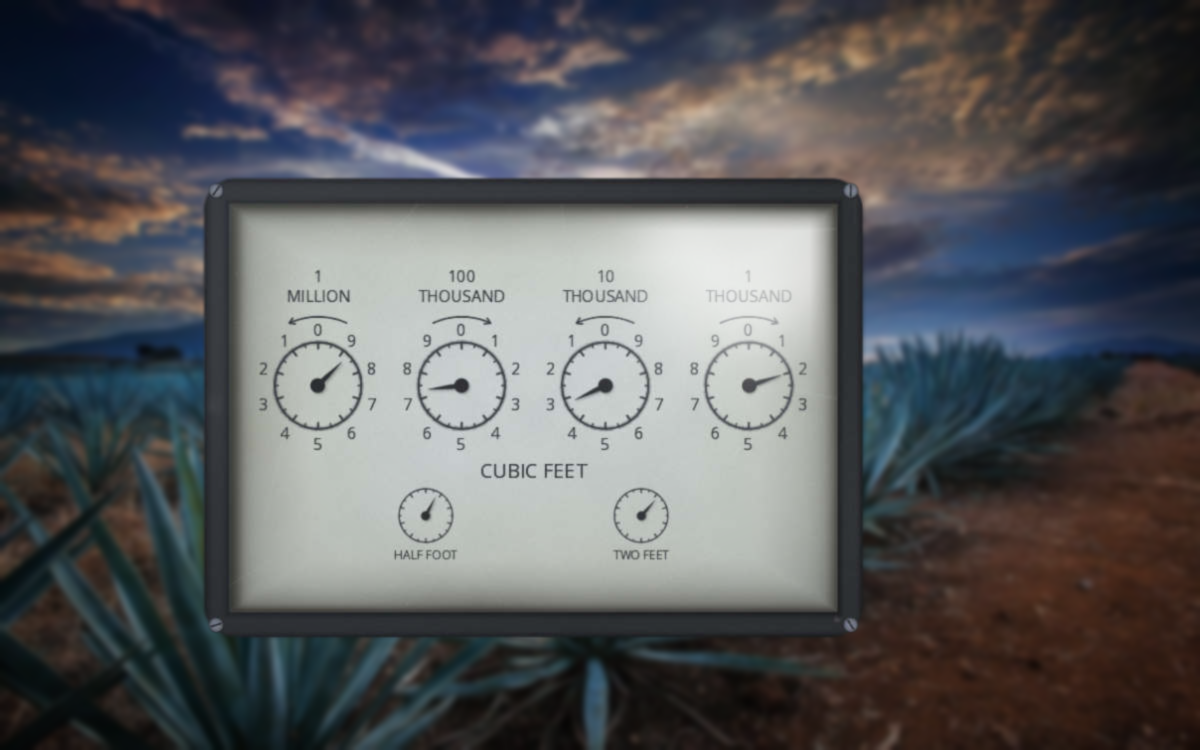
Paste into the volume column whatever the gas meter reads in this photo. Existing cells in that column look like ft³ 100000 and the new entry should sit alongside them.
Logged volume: ft³ 873200
